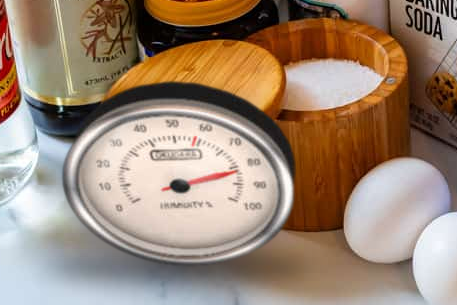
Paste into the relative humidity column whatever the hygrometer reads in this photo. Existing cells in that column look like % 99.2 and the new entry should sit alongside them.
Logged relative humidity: % 80
